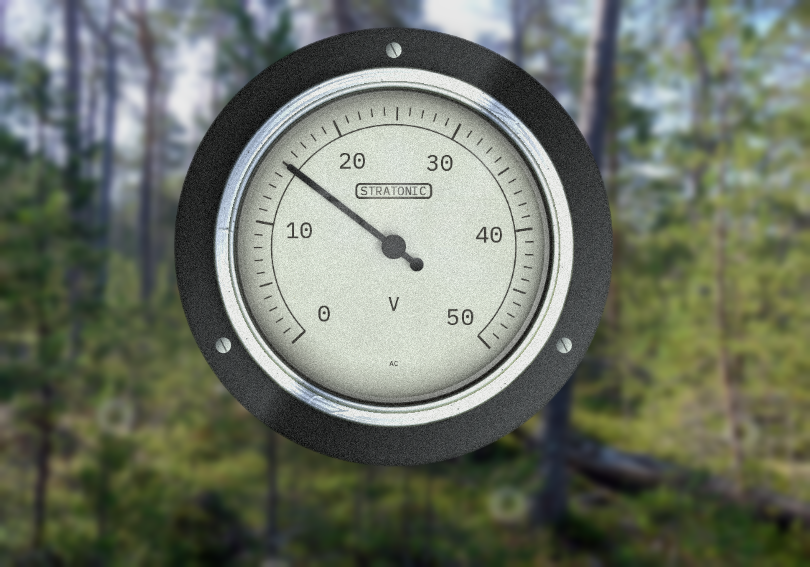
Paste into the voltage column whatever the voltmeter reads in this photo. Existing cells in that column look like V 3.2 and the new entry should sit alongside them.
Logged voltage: V 15
